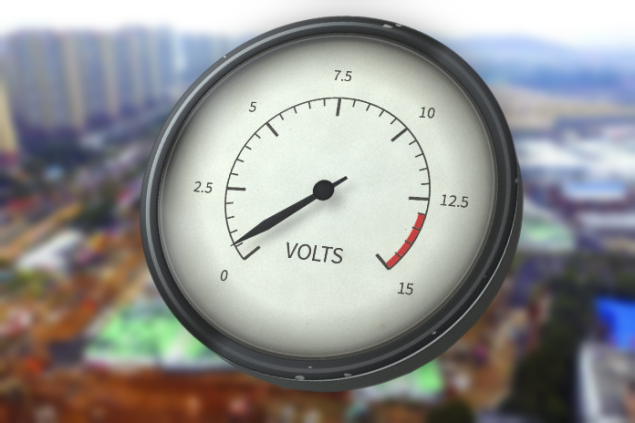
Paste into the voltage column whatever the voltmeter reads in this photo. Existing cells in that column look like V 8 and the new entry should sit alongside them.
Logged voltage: V 0.5
